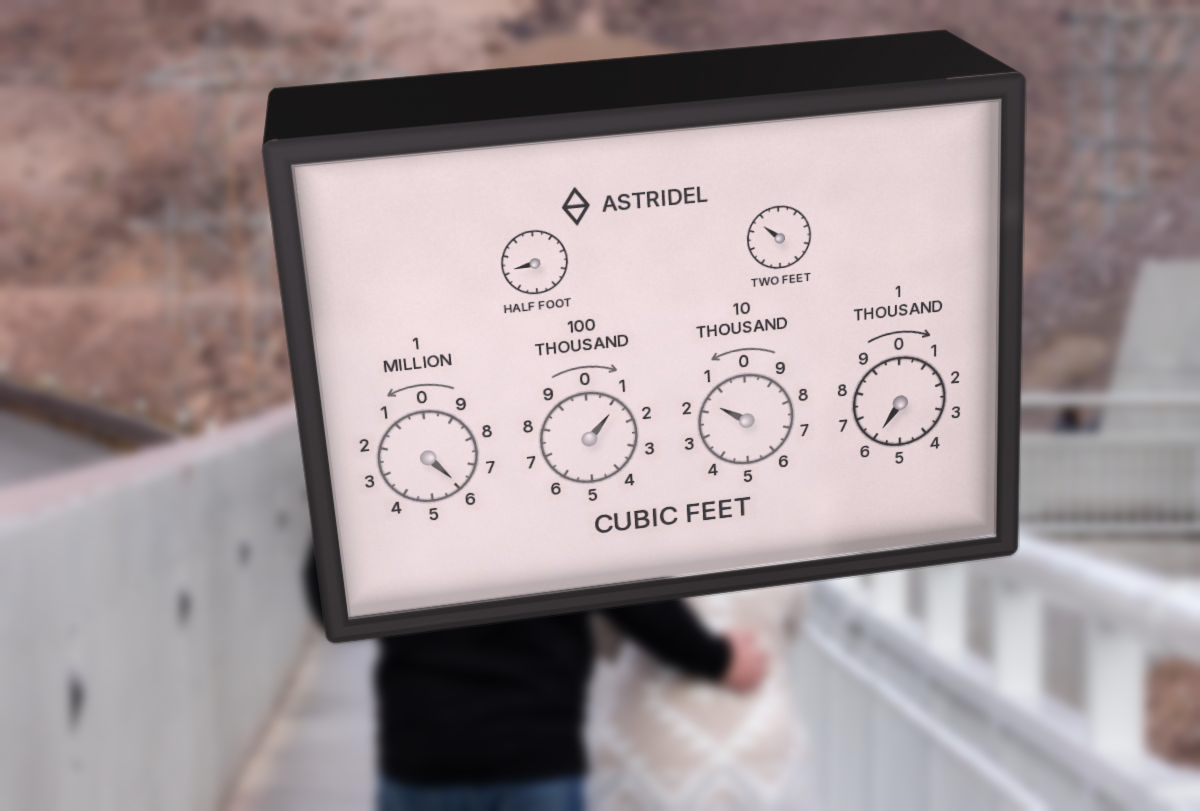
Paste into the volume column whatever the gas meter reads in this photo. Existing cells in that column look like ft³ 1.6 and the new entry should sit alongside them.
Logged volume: ft³ 611600
